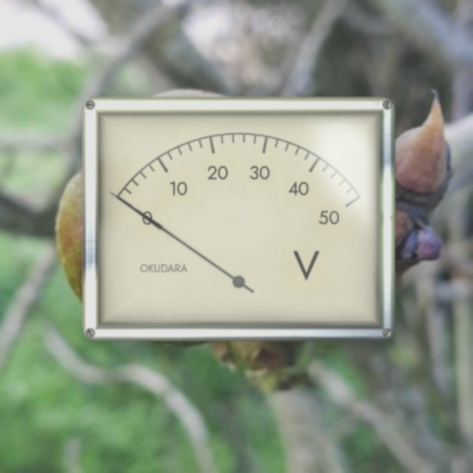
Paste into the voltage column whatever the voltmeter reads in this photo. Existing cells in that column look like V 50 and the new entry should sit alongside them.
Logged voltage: V 0
